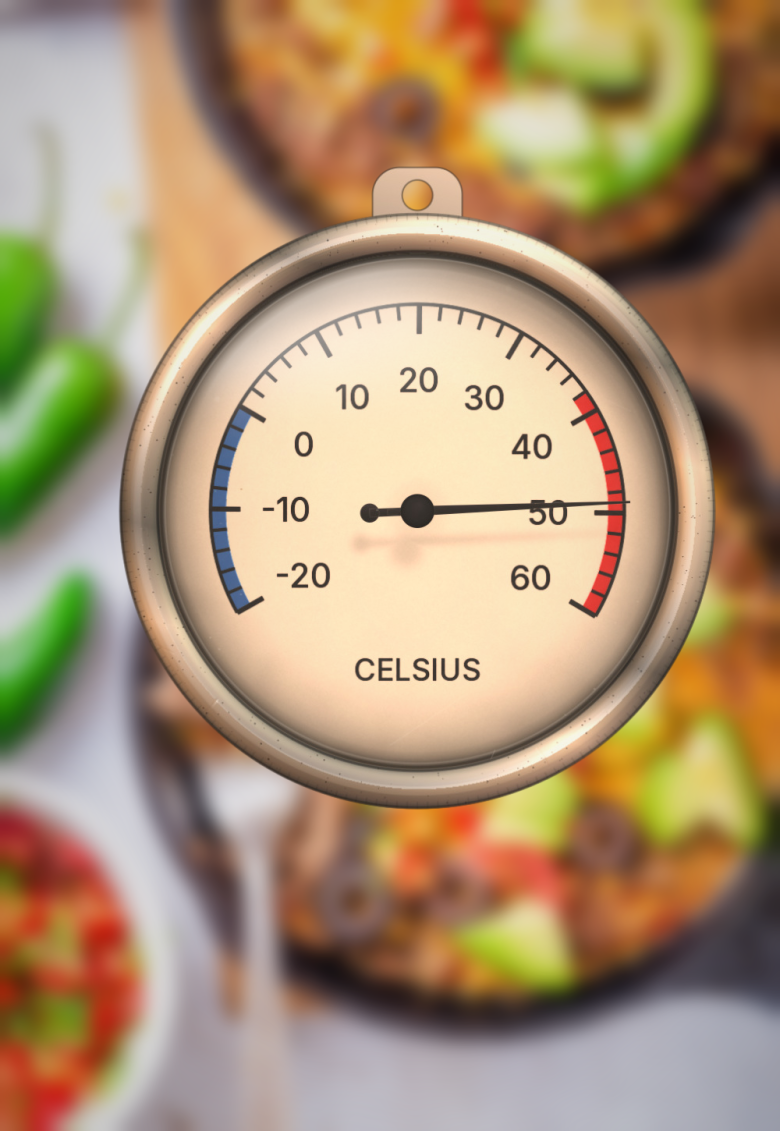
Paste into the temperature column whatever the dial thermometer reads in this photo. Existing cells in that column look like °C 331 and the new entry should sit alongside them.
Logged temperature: °C 49
